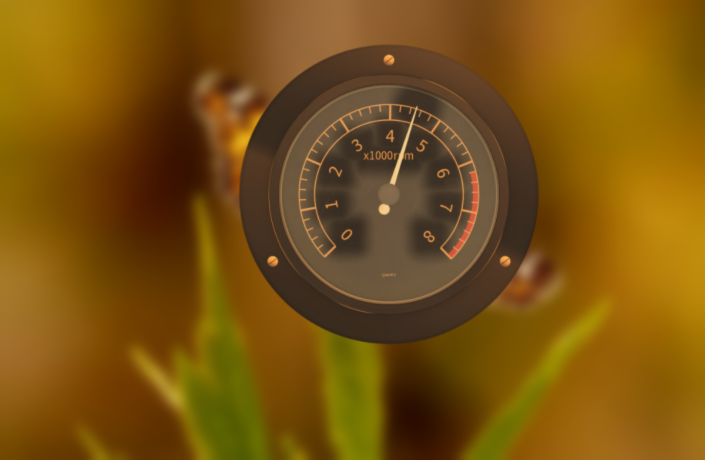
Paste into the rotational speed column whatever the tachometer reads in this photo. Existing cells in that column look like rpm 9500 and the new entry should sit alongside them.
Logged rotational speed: rpm 4500
